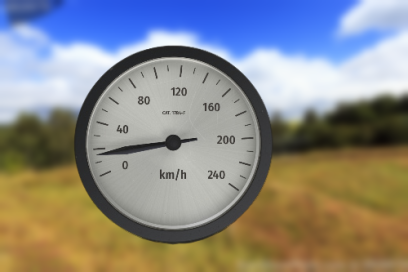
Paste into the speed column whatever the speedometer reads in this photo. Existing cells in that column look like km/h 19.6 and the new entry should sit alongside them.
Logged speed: km/h 15
